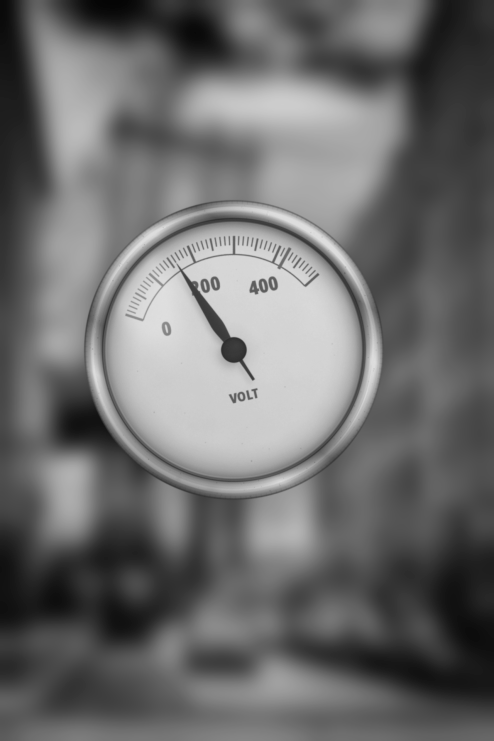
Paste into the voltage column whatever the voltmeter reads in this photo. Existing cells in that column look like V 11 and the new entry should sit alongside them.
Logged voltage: V 160
